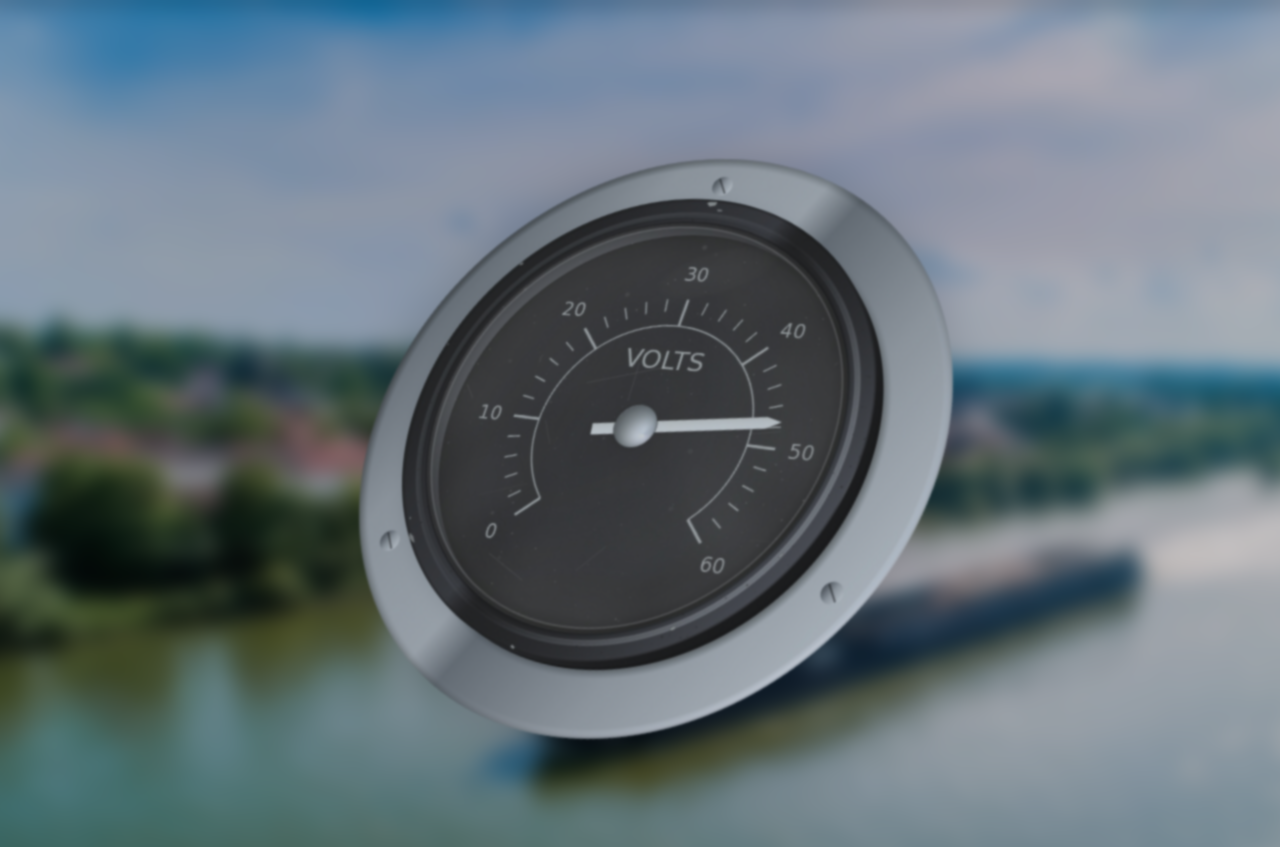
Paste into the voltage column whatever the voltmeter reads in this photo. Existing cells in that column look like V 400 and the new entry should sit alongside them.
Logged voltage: V 48
